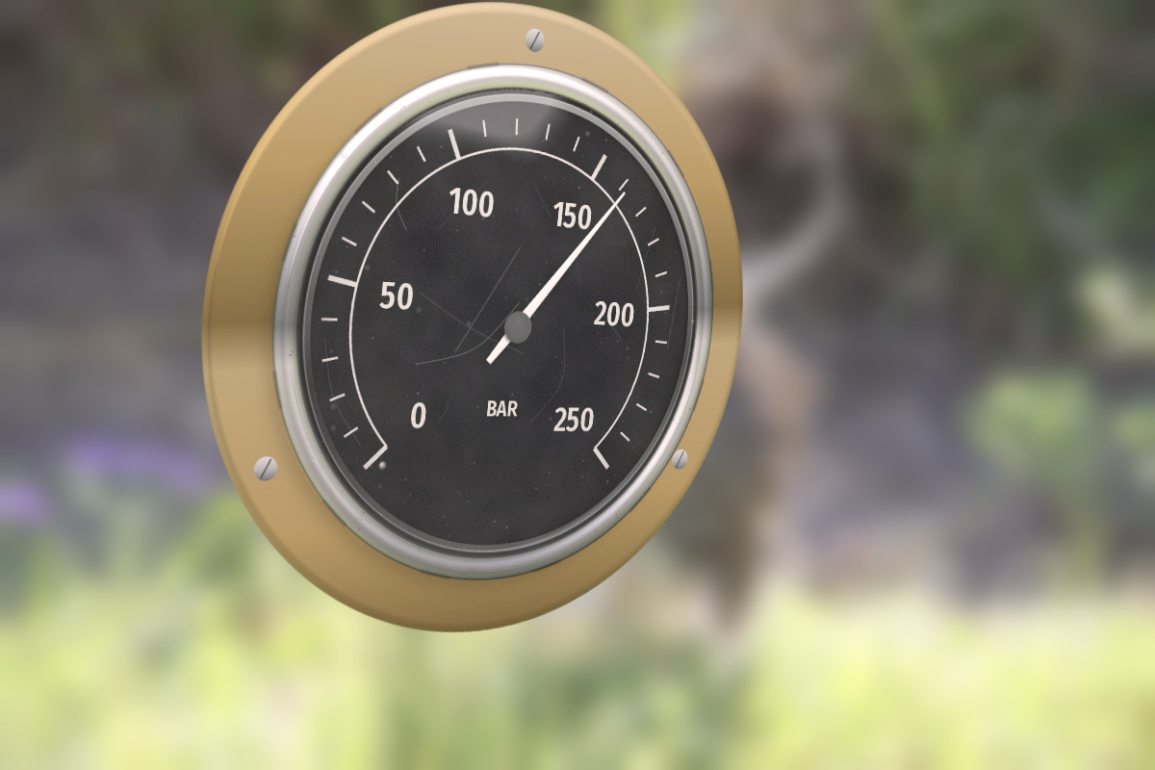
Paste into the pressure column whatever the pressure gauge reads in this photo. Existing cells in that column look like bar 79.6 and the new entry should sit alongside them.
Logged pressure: bar 160
